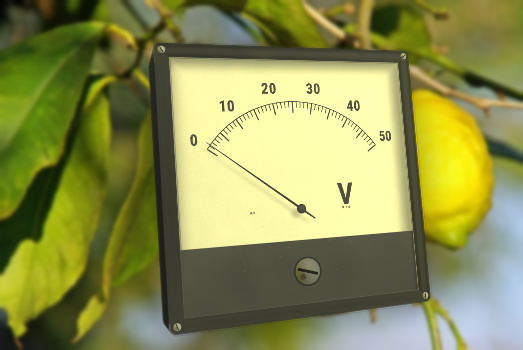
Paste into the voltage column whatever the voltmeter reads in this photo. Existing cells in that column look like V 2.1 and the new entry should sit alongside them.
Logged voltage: V 1
